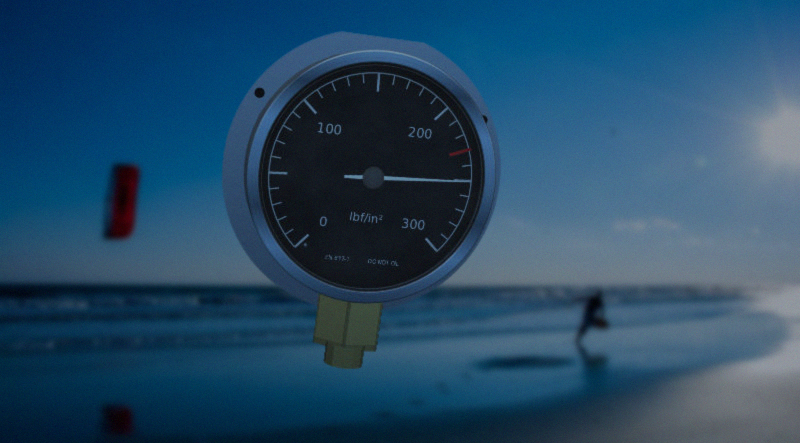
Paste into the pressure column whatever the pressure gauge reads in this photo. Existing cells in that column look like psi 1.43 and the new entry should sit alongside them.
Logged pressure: psi 250
